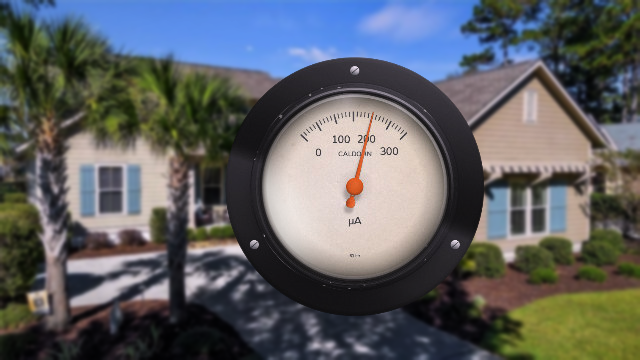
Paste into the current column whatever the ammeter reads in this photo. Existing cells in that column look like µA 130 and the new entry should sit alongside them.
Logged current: µA 200
